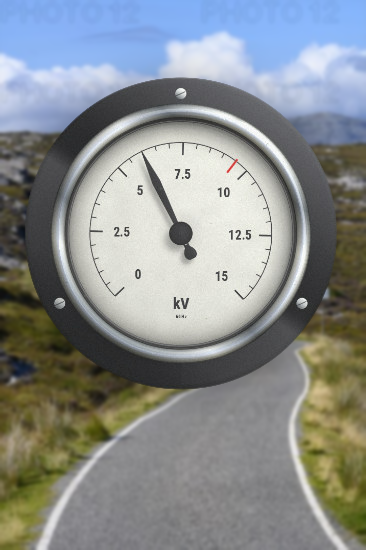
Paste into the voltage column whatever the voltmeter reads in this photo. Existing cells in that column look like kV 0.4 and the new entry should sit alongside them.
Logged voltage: kV 6
